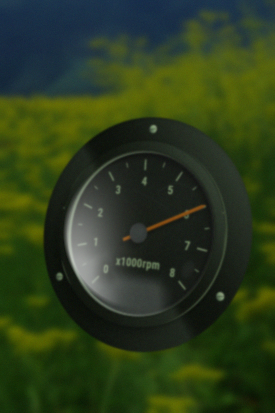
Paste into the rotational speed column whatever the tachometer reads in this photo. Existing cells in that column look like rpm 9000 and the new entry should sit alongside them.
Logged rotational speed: rpm 6000
